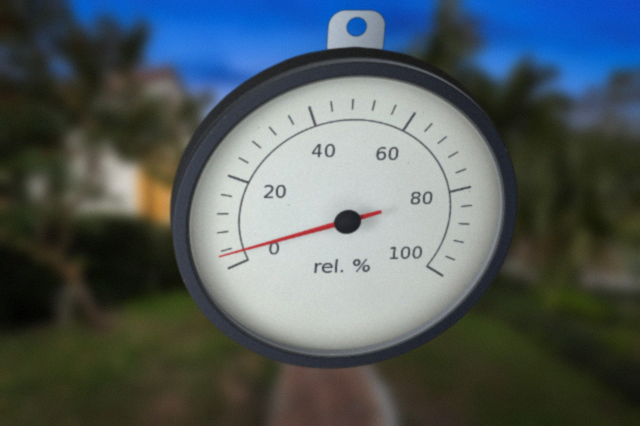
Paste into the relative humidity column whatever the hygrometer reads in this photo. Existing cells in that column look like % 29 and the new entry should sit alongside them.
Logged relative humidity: % 4
